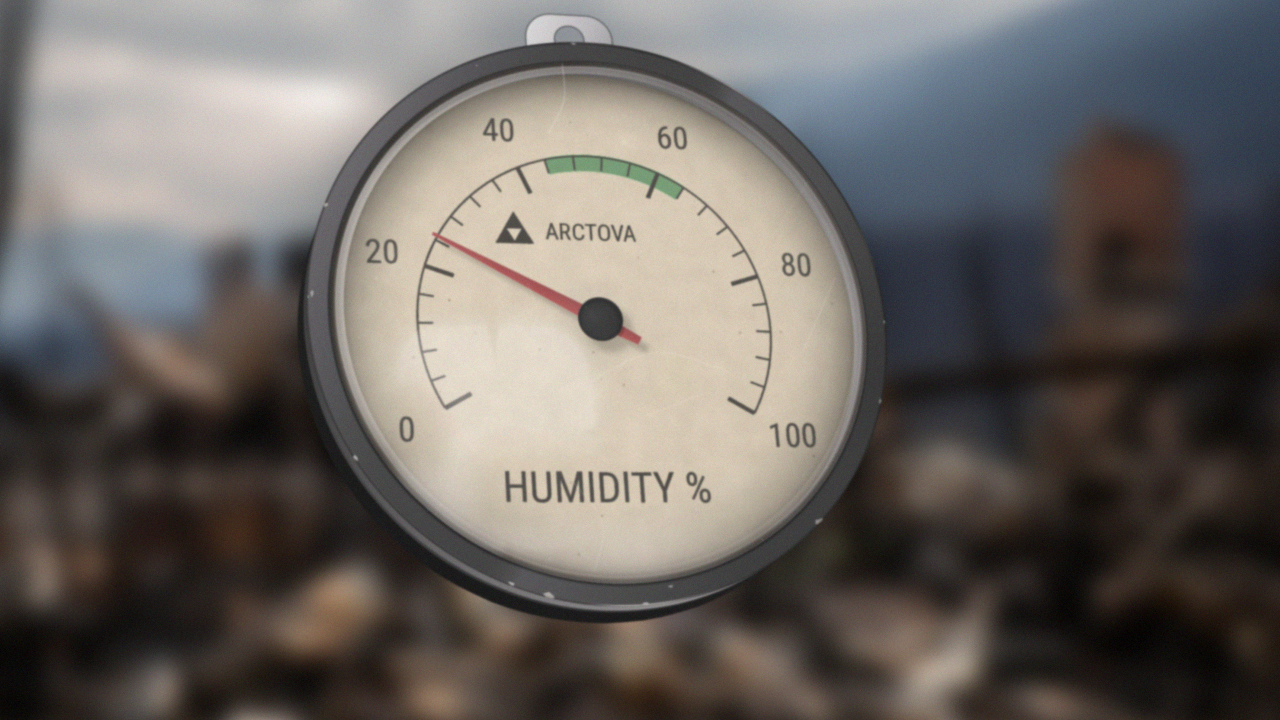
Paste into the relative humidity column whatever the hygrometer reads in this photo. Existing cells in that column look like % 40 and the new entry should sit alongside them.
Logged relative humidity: % 24
